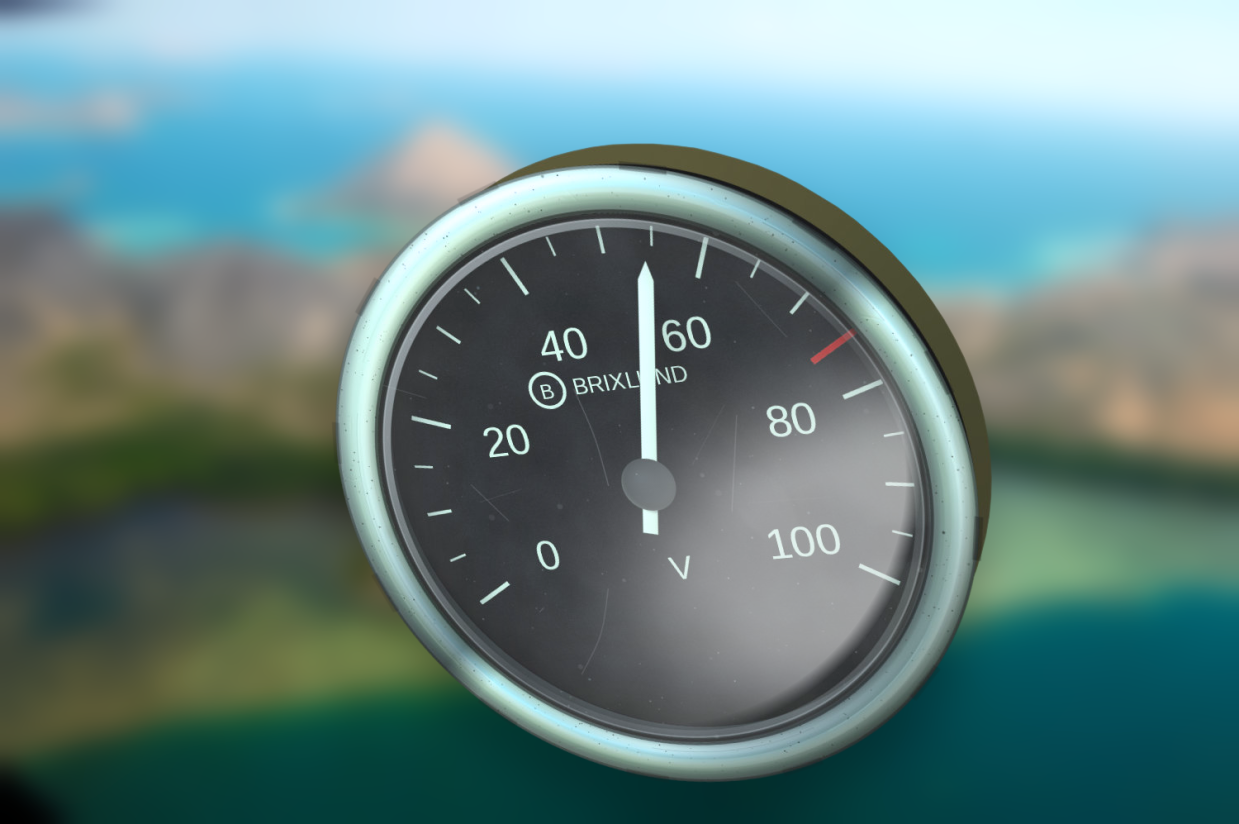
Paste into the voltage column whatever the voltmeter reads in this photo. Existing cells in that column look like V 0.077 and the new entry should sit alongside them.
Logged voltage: V 55
